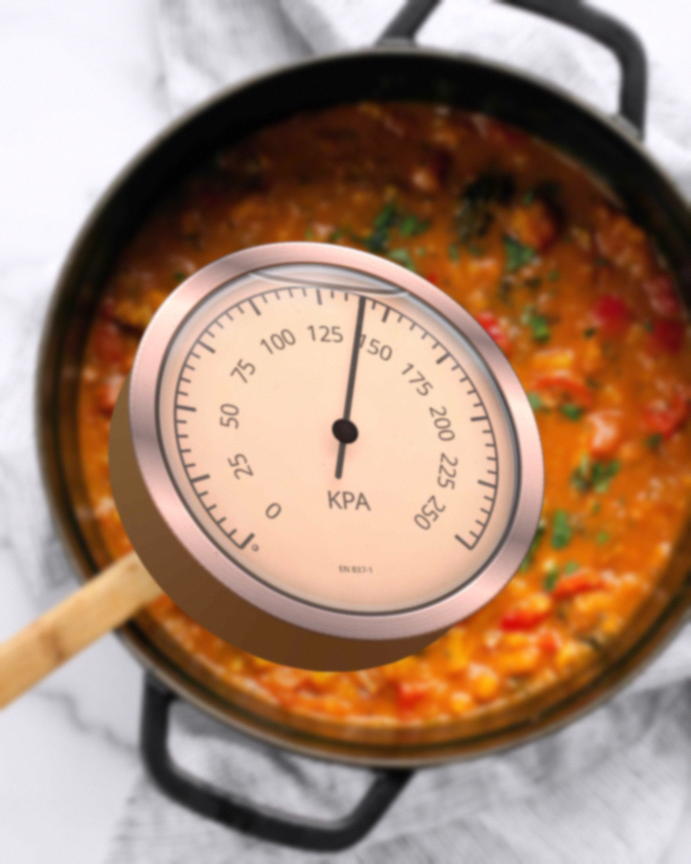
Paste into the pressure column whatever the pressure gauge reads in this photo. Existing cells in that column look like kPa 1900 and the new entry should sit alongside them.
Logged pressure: kPa 140
